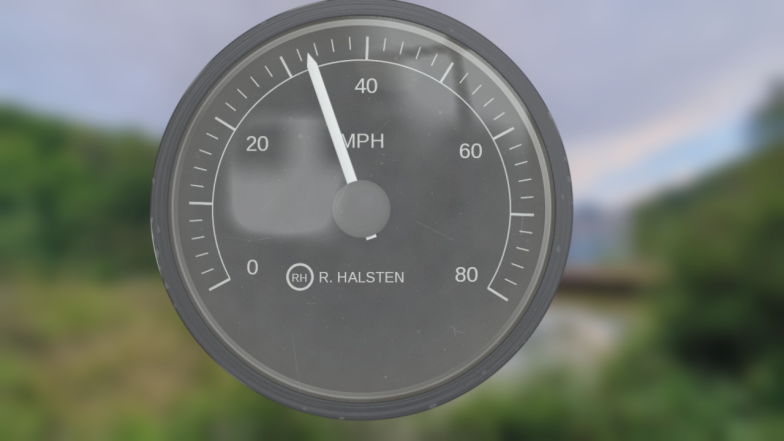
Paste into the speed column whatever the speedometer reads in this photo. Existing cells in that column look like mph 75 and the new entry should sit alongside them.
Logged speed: mph 33
